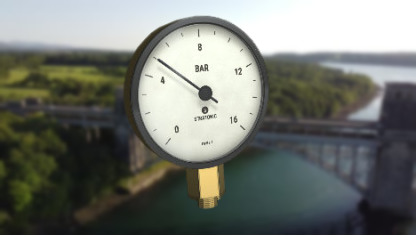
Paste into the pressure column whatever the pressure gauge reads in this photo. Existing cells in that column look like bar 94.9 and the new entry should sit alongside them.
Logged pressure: bar 5
